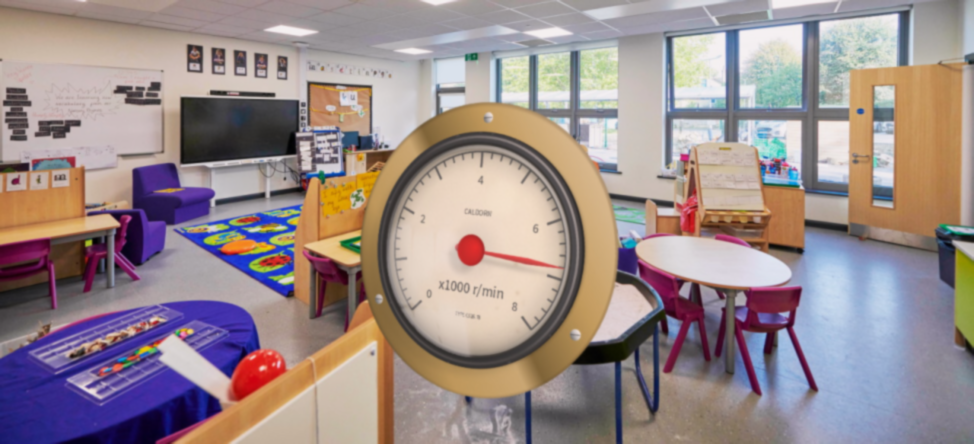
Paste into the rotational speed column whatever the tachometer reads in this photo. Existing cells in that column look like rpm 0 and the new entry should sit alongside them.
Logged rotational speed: rpm 6800
